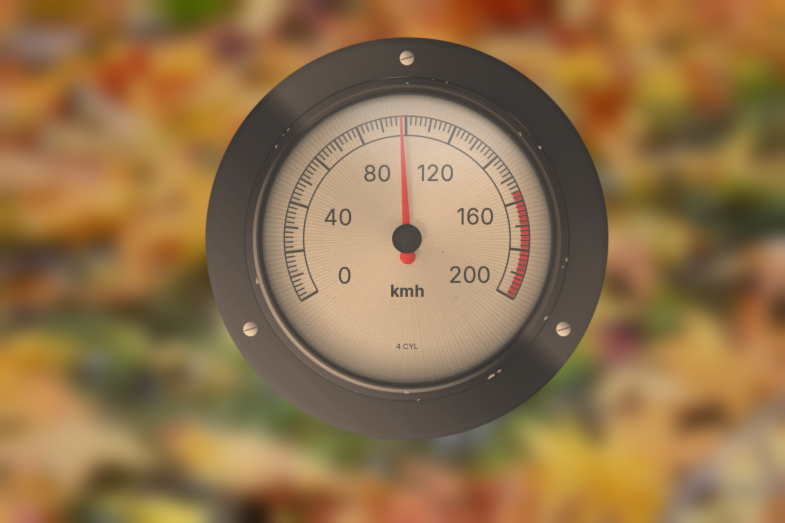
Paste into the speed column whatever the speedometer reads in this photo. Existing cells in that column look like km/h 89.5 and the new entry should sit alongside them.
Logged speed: km/h 98
